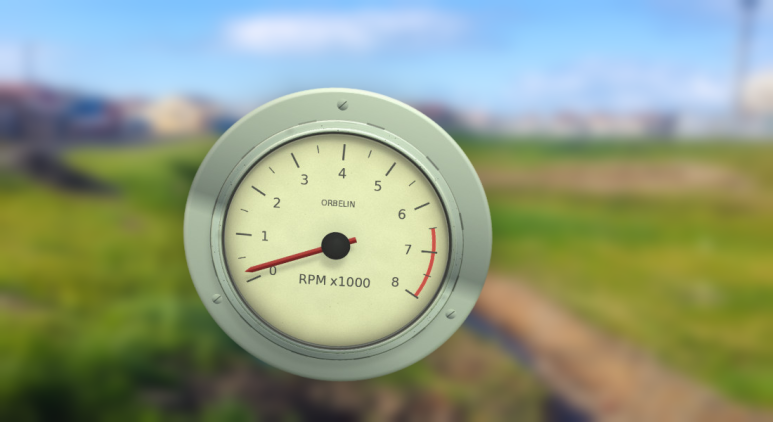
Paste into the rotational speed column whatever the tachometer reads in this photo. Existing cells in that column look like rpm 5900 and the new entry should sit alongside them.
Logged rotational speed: rpm 250
